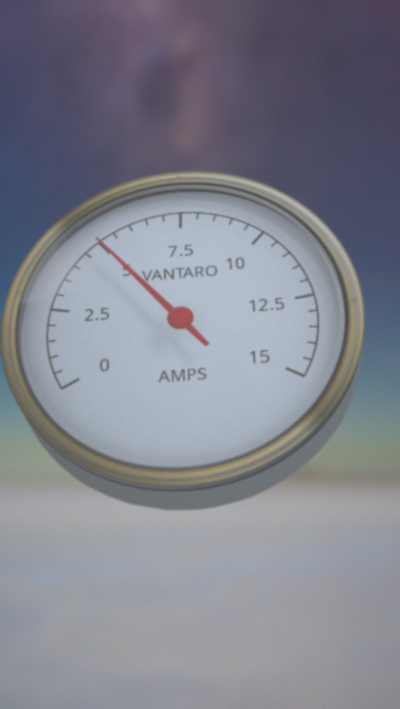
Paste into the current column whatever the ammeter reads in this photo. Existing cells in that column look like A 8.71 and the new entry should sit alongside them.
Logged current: A 5
